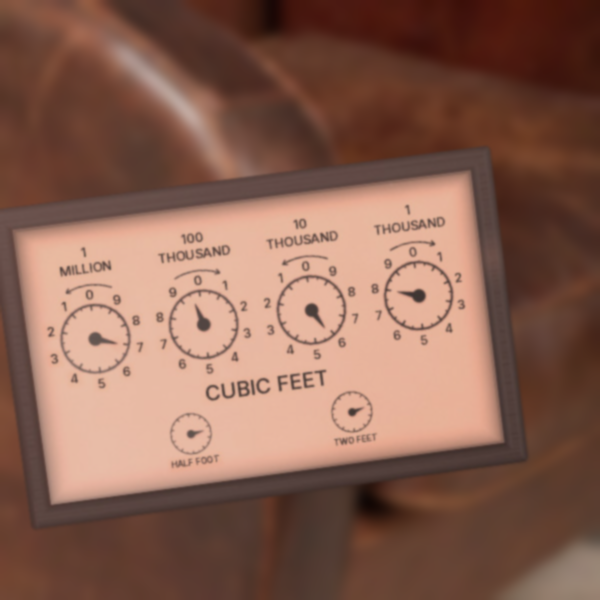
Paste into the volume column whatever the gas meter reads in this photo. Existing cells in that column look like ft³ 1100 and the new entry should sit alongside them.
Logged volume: ft³ 695800
